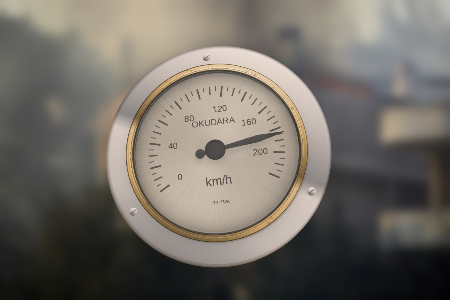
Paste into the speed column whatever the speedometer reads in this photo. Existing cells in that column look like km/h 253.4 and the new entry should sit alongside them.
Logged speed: km/h 185
